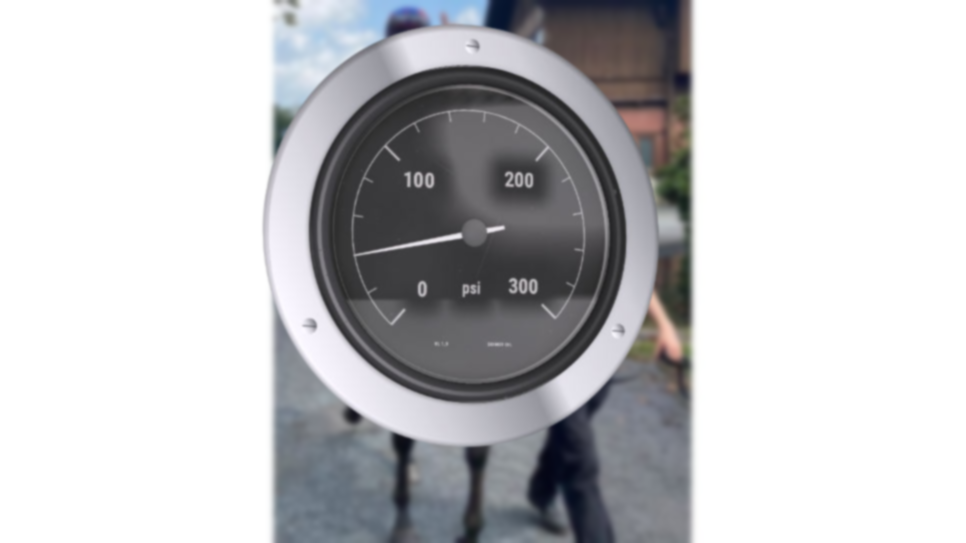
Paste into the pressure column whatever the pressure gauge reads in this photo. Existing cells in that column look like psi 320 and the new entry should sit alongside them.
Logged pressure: psi 40
